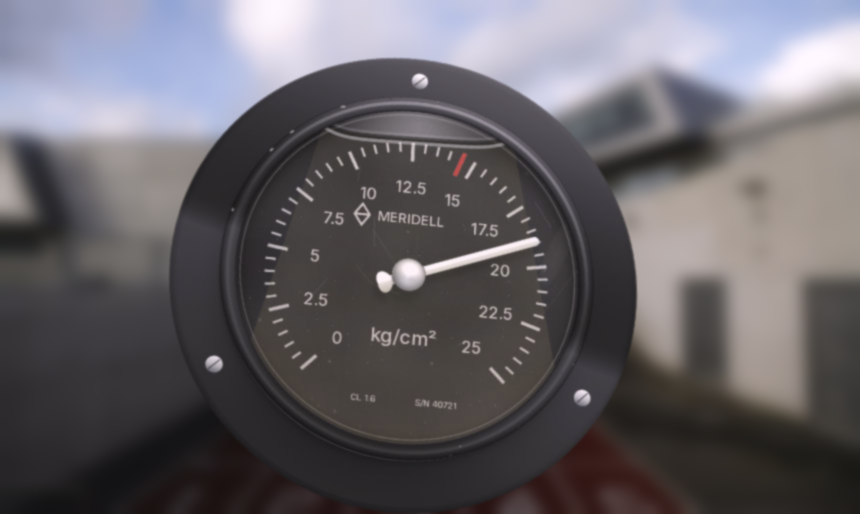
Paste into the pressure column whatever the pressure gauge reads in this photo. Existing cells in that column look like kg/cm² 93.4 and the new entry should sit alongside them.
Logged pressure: kg/cm² 19
